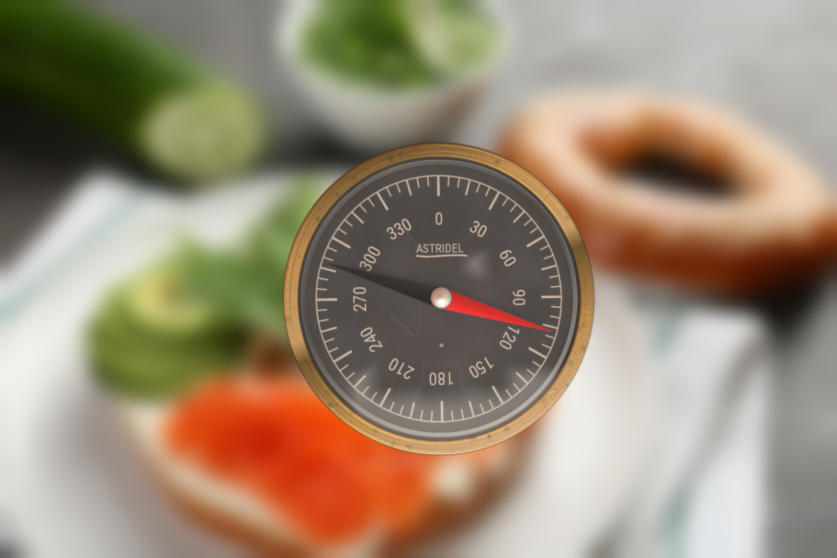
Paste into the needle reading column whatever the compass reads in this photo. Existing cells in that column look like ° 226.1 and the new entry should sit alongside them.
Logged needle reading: ° 107.5
